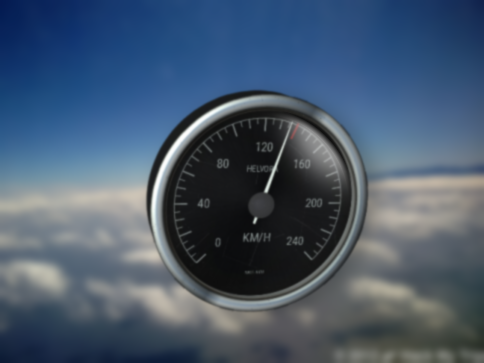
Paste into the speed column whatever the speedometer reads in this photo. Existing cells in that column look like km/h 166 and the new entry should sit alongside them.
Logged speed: km/h 135
